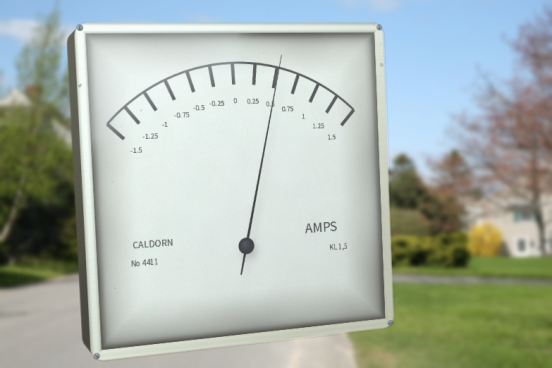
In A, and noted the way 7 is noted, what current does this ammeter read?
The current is 0.5
